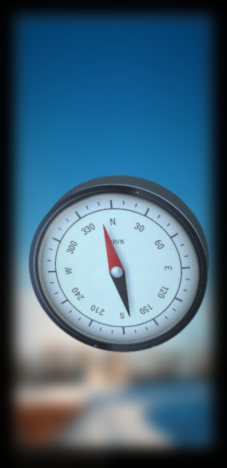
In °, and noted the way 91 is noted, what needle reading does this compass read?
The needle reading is 350
